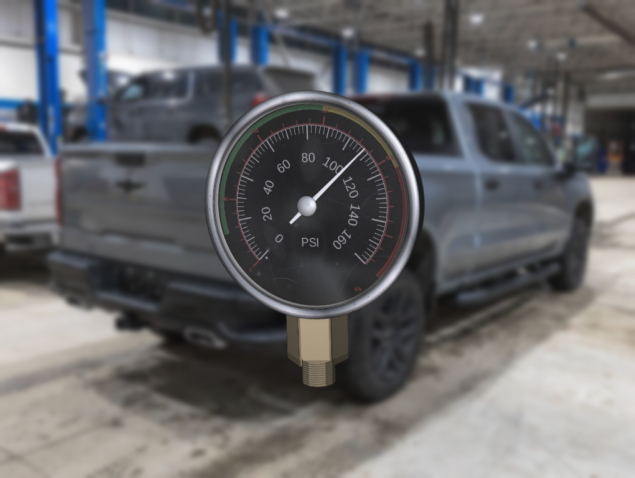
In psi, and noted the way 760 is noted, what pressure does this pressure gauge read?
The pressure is 108
